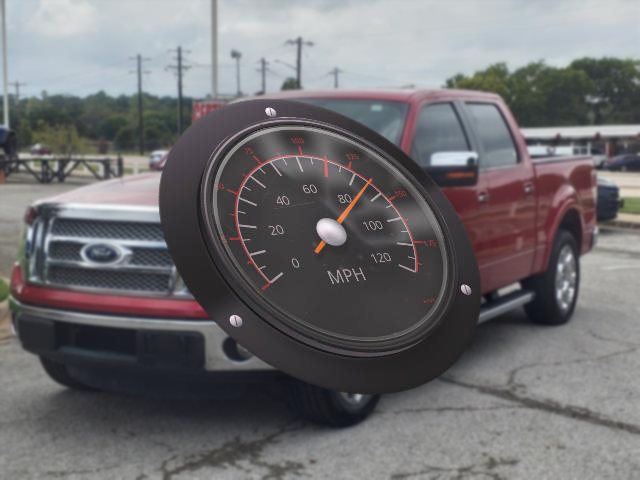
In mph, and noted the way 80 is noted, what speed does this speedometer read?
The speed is 85
